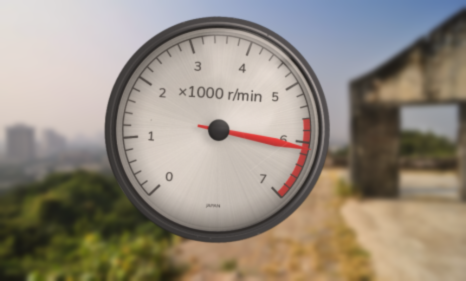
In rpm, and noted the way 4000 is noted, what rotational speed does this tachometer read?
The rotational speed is 6100
